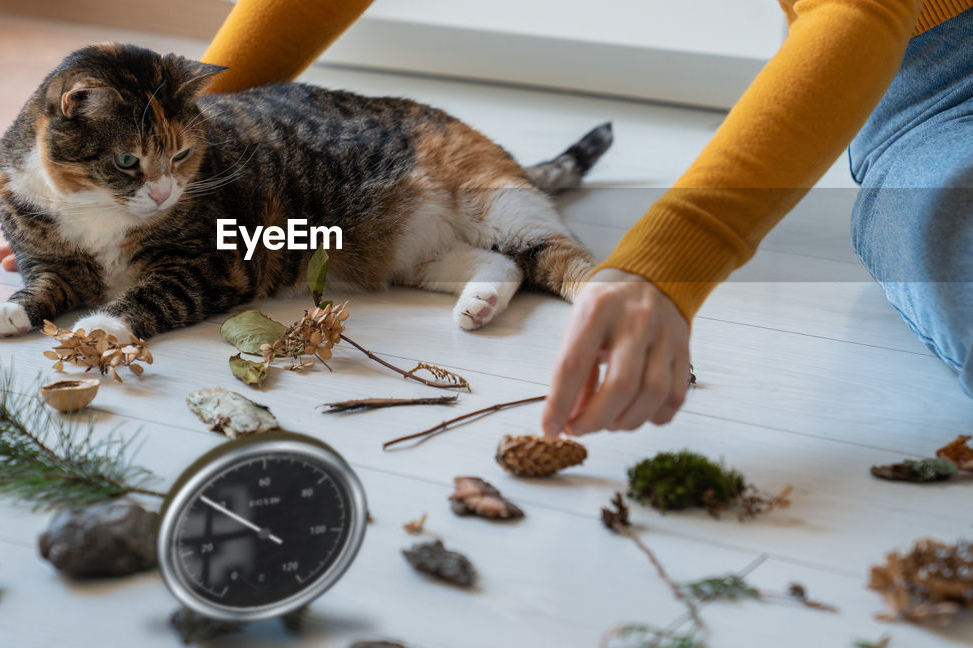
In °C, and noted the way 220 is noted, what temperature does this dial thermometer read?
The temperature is 40
